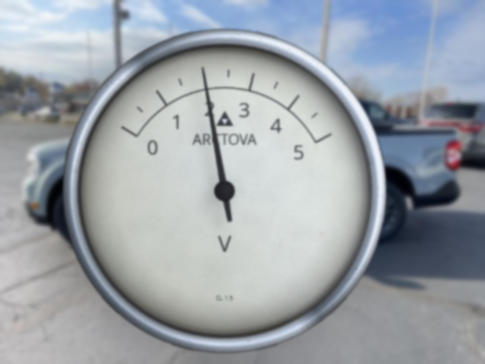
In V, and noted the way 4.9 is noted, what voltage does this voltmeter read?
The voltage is 2
